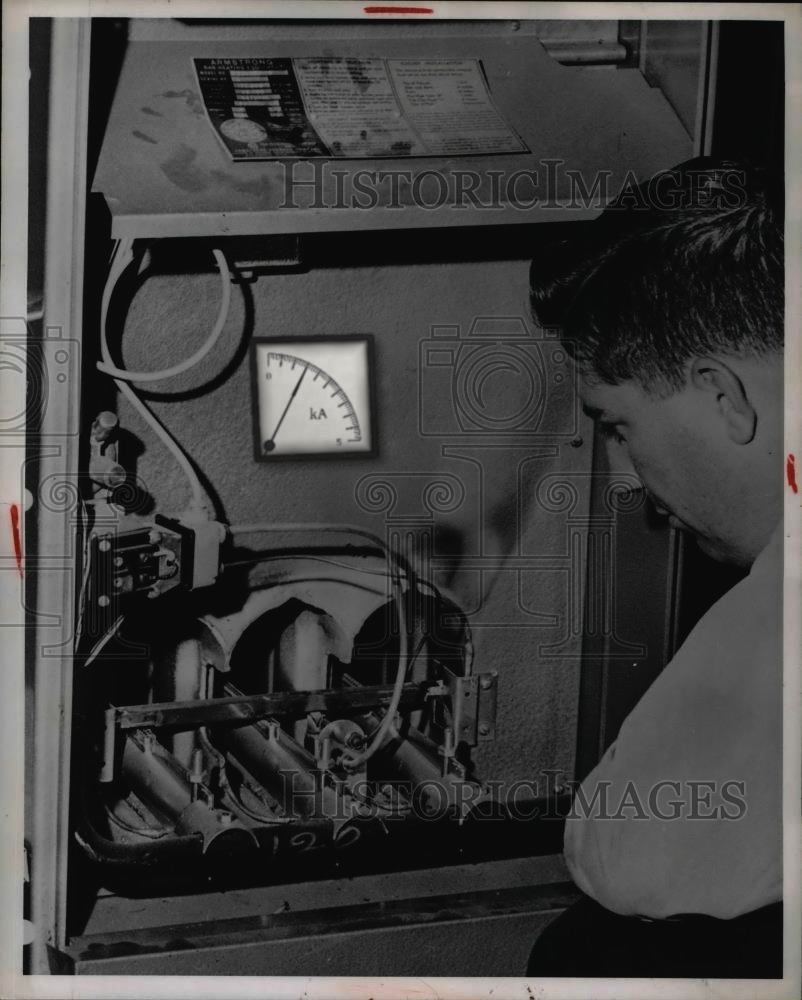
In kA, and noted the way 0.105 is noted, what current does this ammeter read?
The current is 1.5
